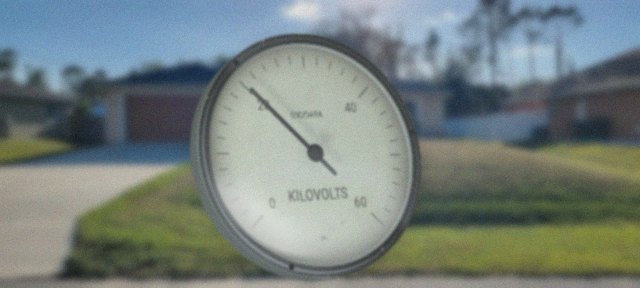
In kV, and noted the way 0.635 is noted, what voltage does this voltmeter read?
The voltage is 20
